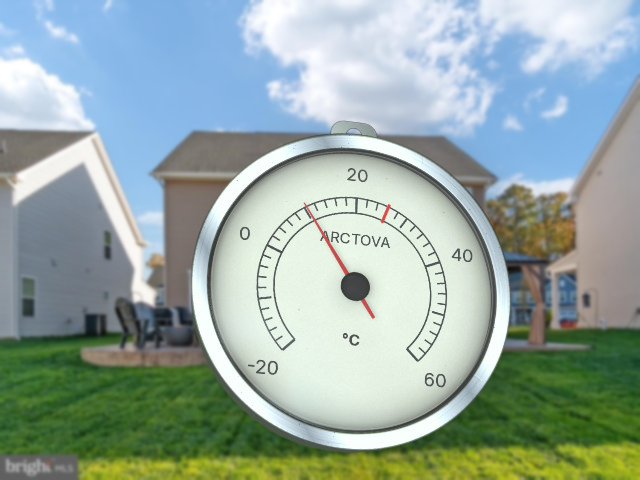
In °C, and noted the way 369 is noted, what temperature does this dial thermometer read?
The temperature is 10
